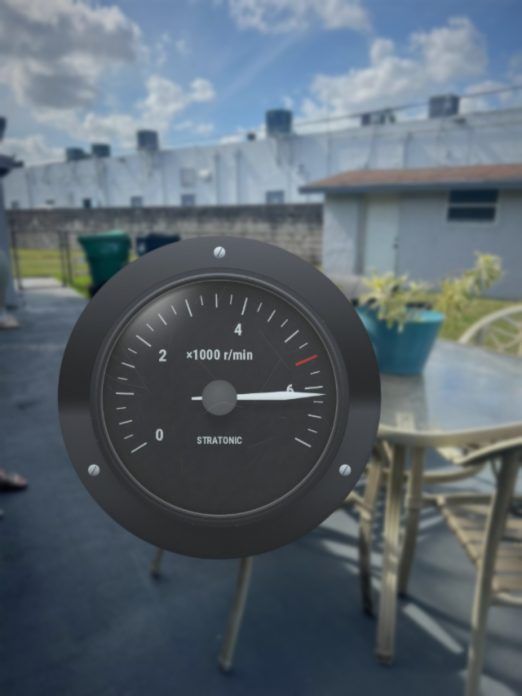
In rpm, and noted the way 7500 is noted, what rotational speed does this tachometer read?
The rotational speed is 6125
